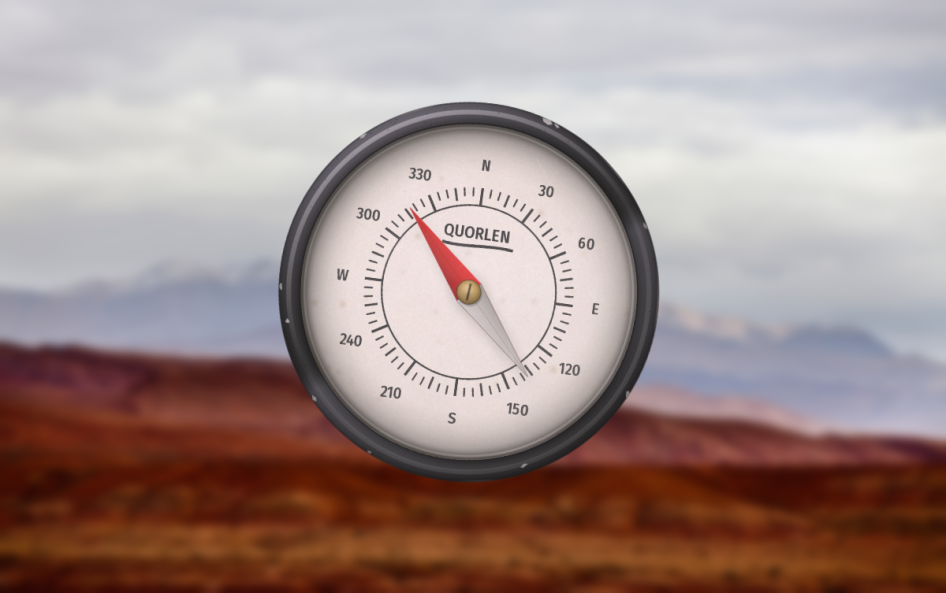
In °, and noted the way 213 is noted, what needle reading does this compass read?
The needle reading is 317.5
